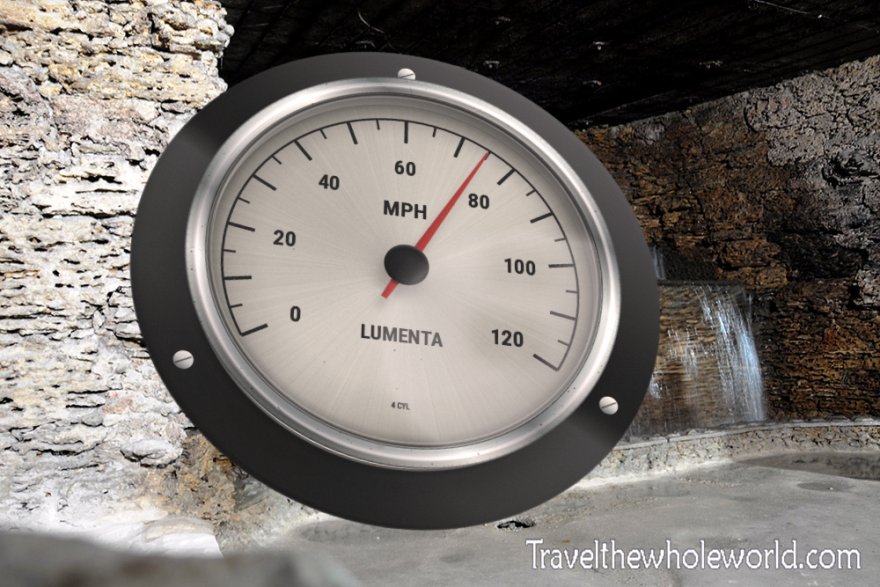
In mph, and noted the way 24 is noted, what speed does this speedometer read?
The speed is 75
